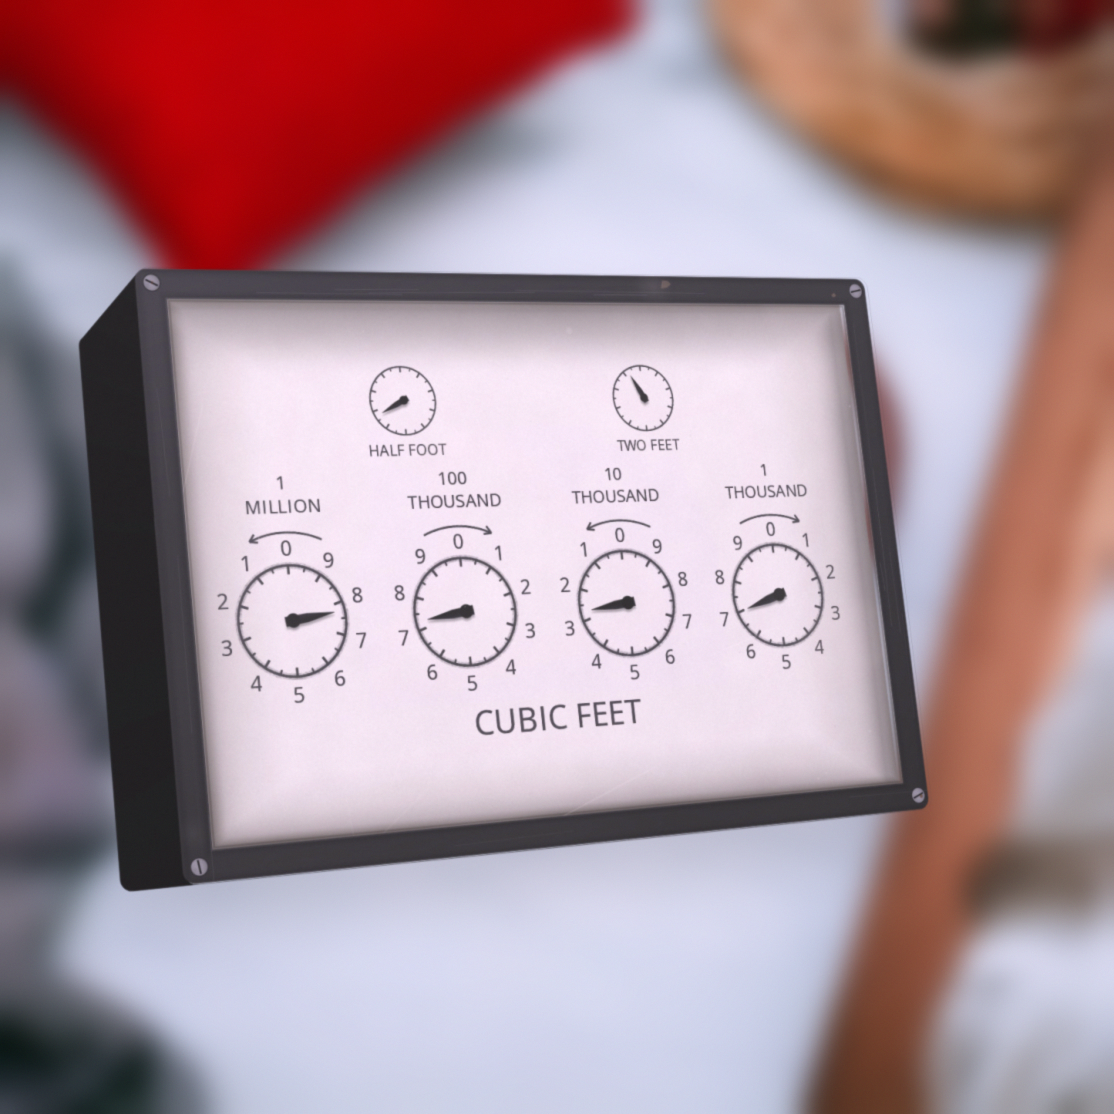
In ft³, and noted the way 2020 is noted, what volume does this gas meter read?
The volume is 772700
